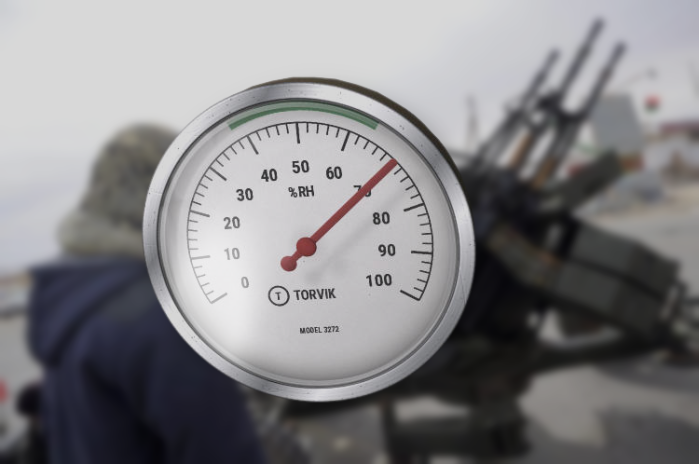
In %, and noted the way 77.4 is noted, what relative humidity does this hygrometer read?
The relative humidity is 70
